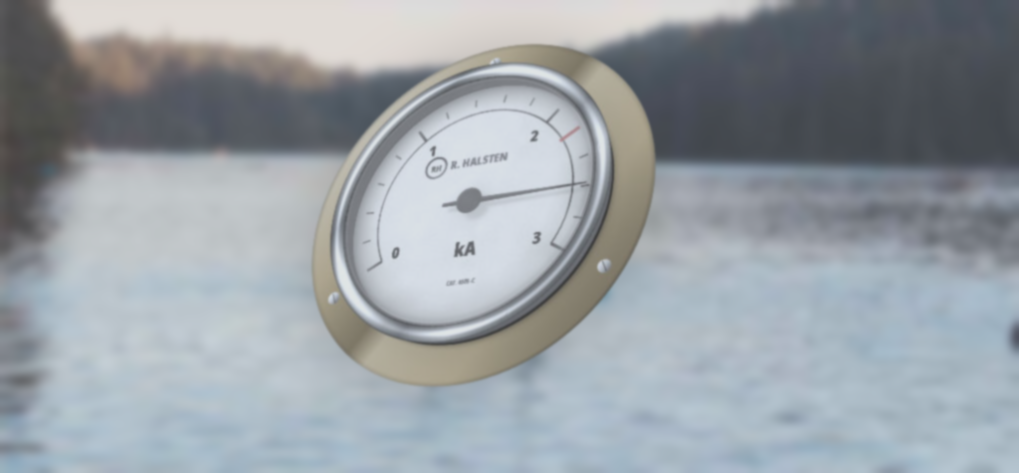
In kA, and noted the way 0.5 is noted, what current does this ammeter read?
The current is 2.6
